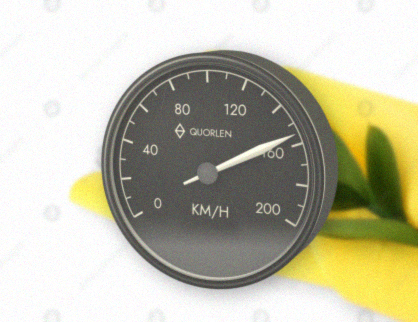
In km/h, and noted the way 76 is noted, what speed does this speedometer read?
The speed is 155
